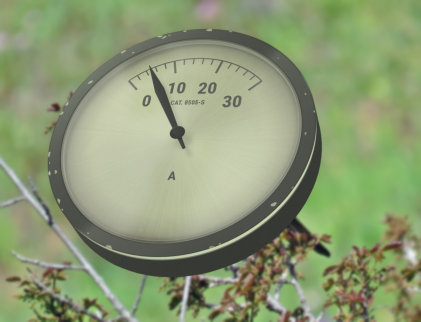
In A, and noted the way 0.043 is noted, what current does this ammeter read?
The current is 5
